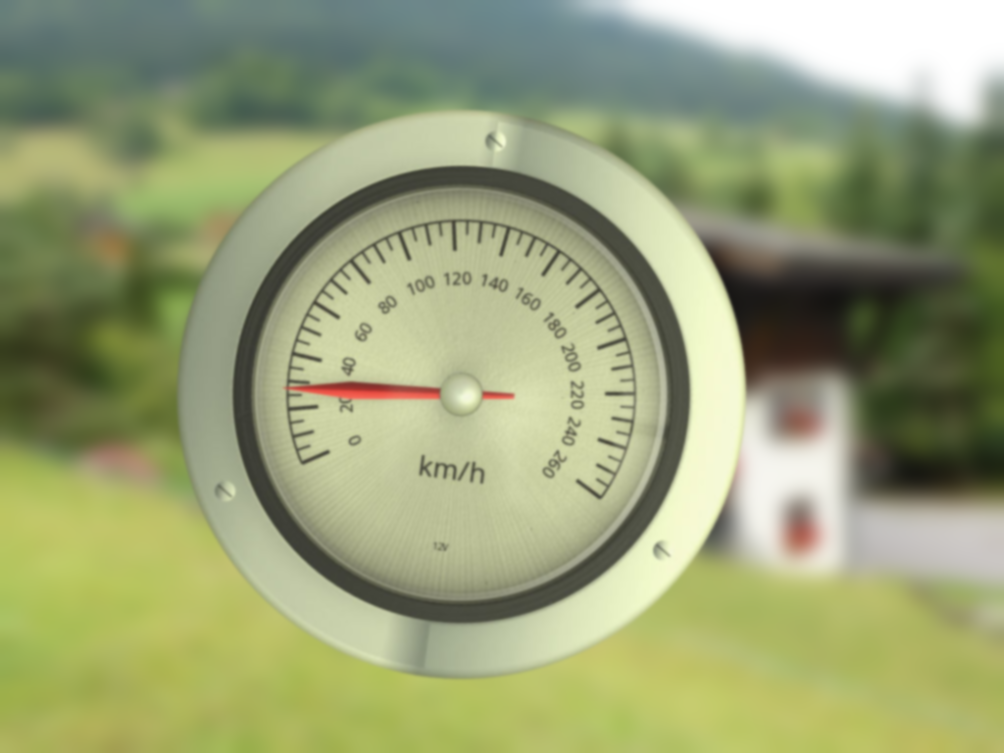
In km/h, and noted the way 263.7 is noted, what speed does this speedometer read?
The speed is 27.5
